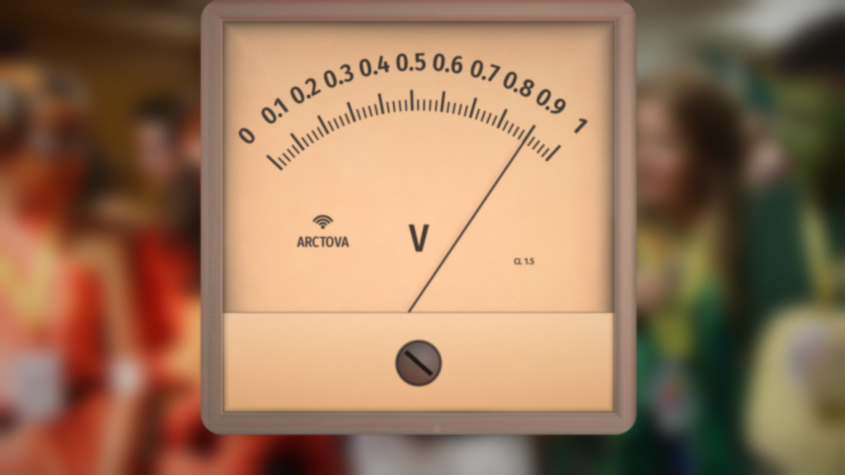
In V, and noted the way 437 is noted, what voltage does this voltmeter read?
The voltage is 0.9
